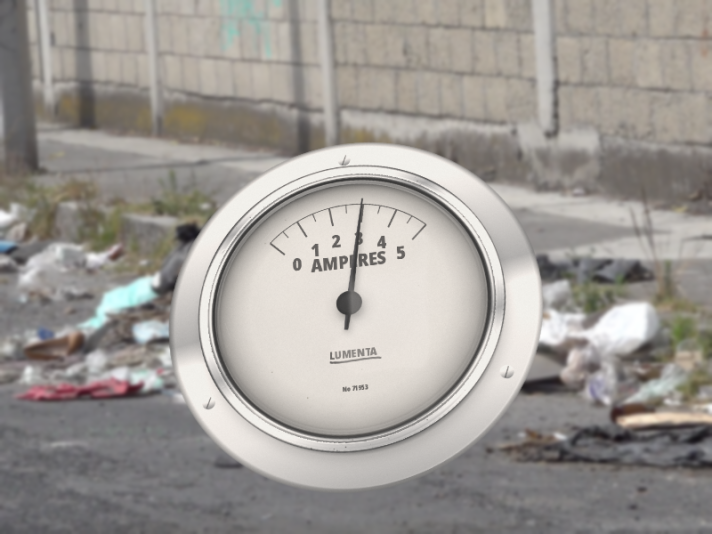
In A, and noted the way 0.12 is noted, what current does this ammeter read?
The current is 3
